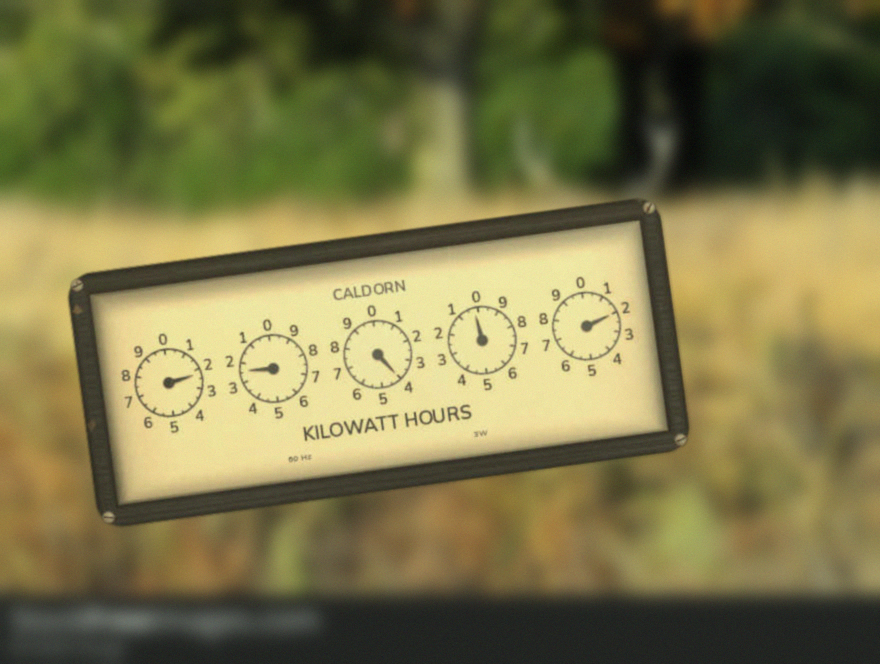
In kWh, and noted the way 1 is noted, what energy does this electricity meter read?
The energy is 22402
